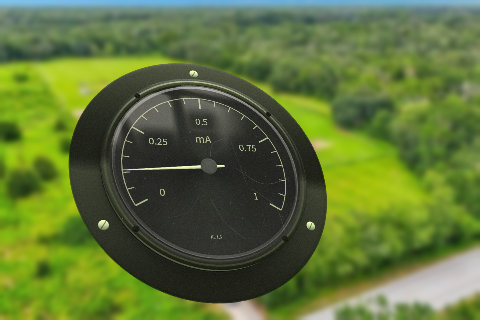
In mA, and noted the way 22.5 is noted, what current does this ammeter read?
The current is 0.1
